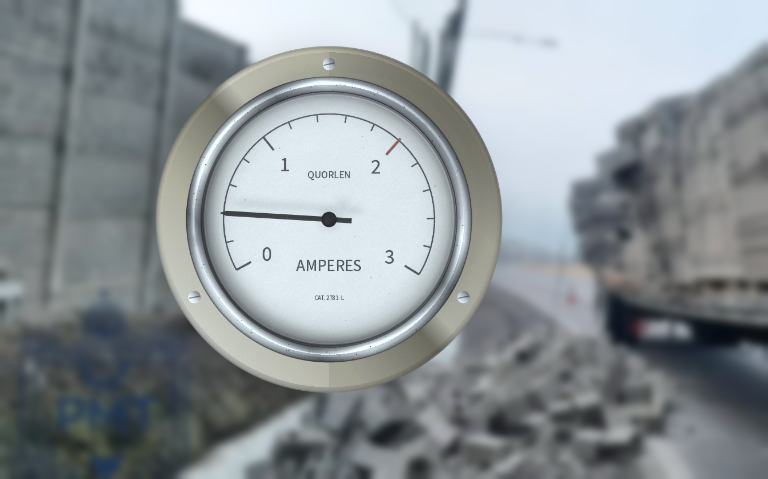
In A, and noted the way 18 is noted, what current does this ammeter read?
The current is 0.4
